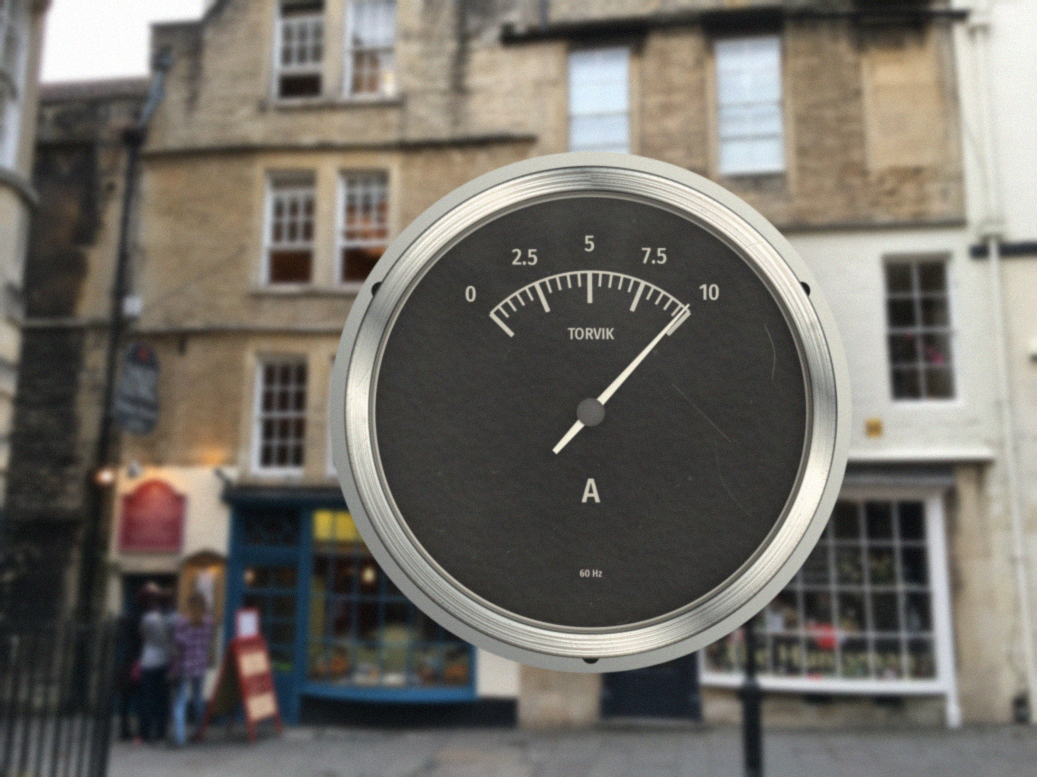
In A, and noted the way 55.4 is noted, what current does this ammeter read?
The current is 9.75
